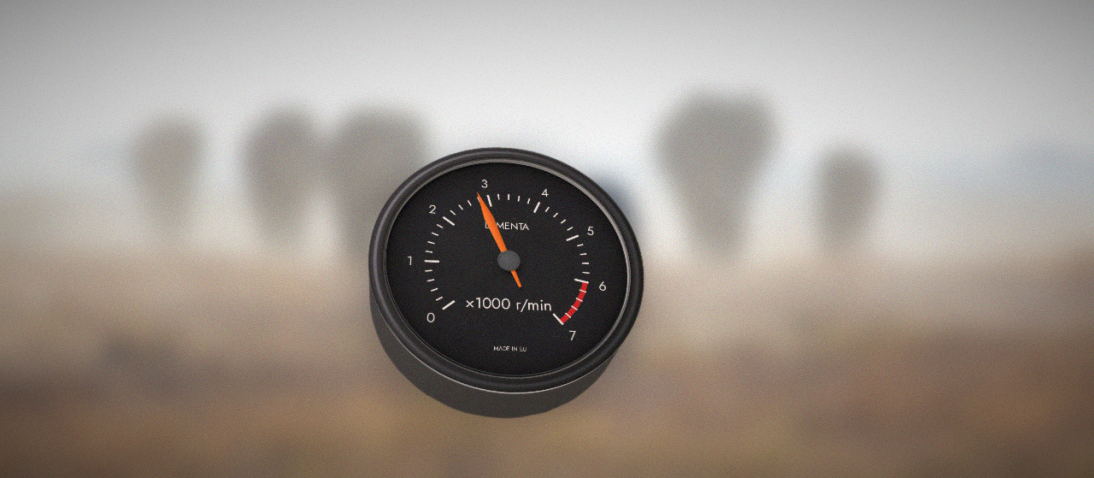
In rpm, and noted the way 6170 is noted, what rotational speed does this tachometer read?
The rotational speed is 2800
